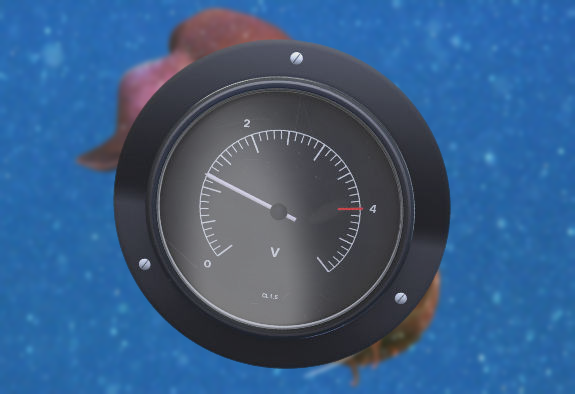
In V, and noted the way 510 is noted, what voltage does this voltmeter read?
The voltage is 1.2
